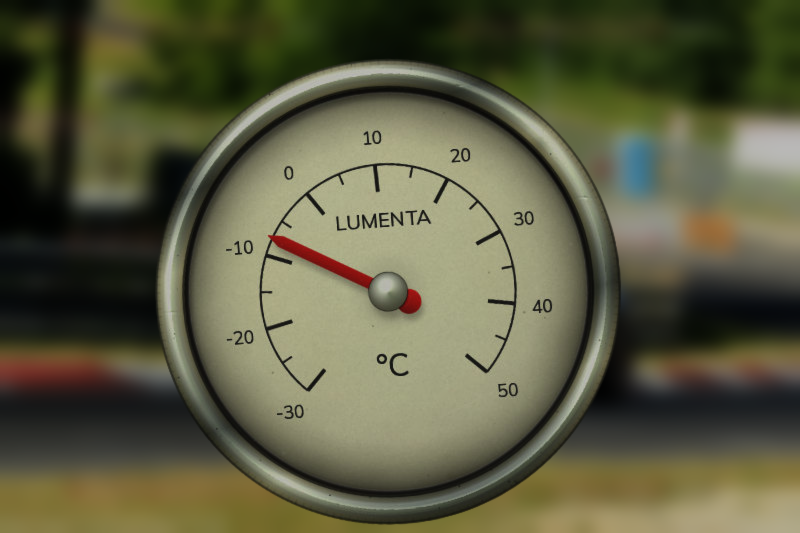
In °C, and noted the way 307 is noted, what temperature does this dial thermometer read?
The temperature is -7.5
